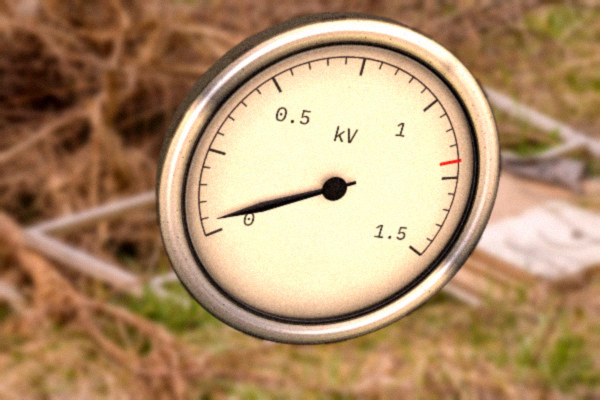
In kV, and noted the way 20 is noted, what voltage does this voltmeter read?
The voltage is 0.05
